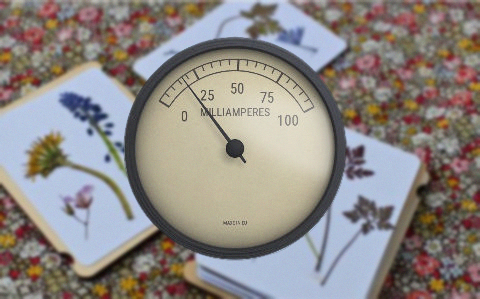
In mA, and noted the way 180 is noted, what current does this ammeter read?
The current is 17.5
